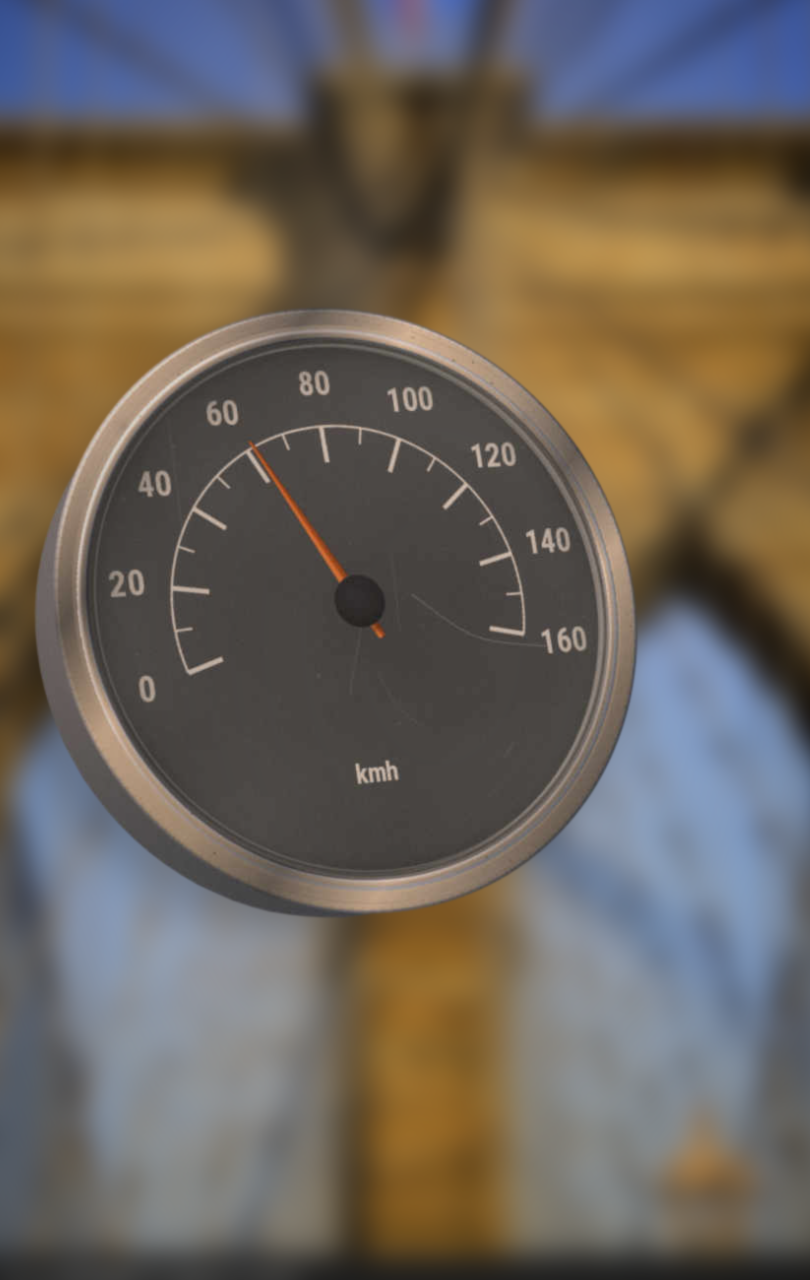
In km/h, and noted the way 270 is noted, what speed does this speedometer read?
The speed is 60
